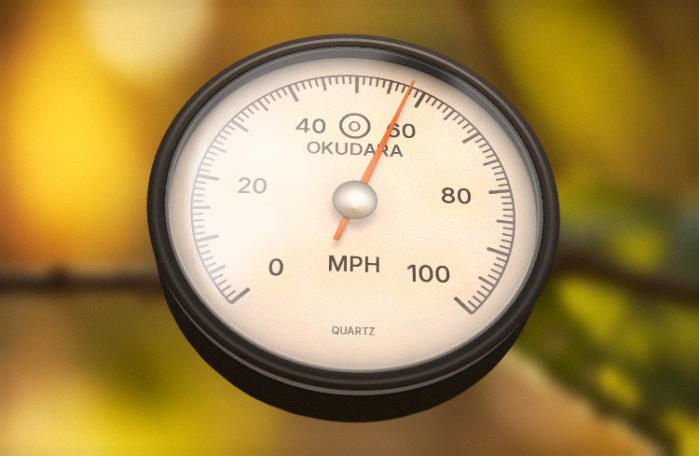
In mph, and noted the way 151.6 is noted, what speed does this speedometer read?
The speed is 58
